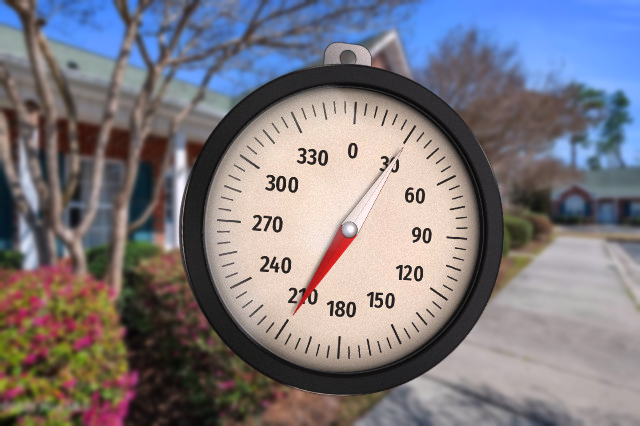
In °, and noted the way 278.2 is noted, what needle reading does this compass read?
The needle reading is 210
